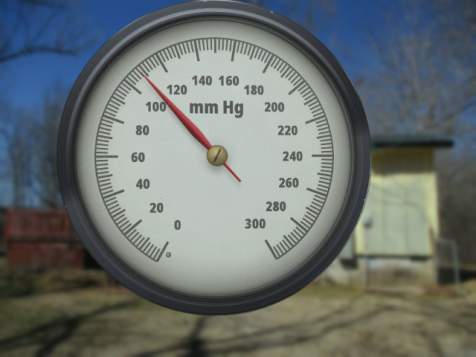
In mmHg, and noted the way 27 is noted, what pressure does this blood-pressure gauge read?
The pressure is 108
